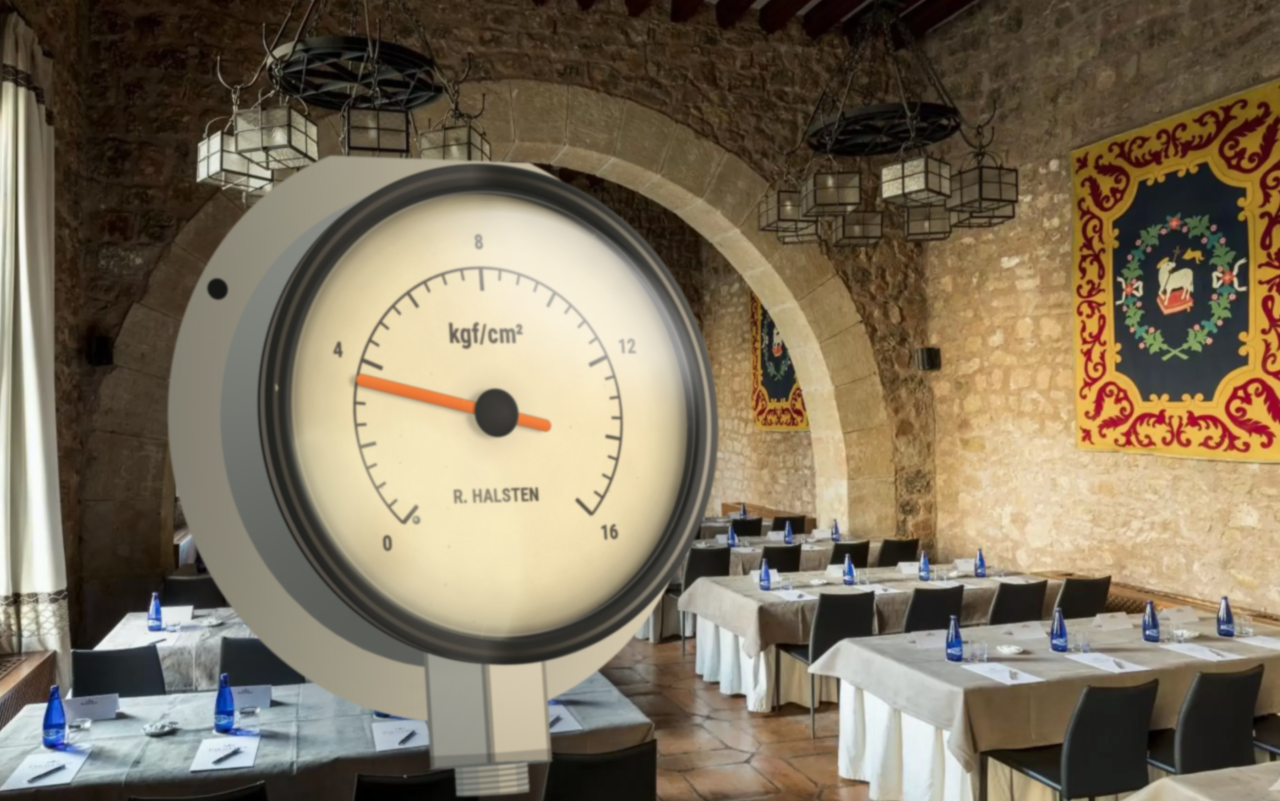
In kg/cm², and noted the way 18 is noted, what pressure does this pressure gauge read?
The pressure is 3.5
